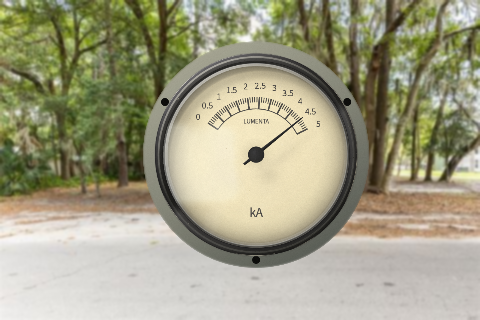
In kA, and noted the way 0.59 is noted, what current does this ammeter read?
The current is 4.5
